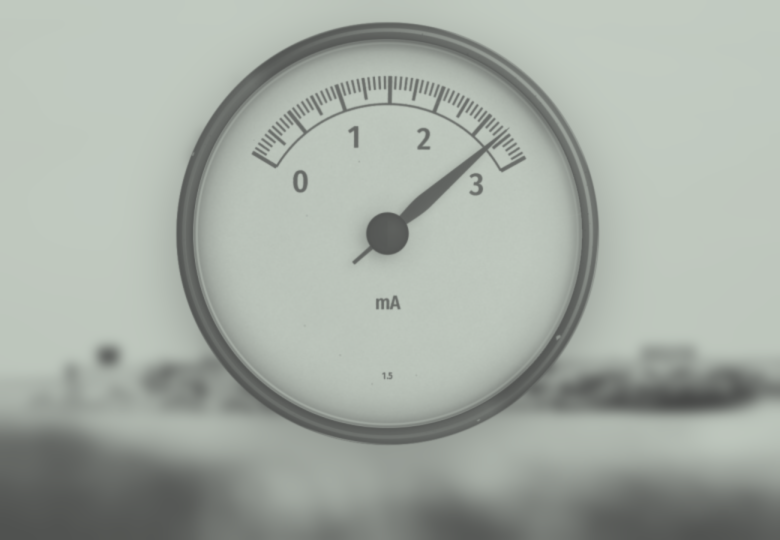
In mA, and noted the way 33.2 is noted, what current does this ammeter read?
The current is 2.7
